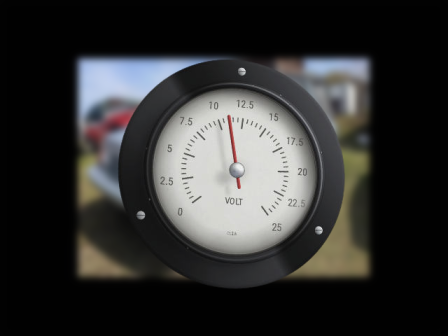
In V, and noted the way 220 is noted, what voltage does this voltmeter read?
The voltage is 11
